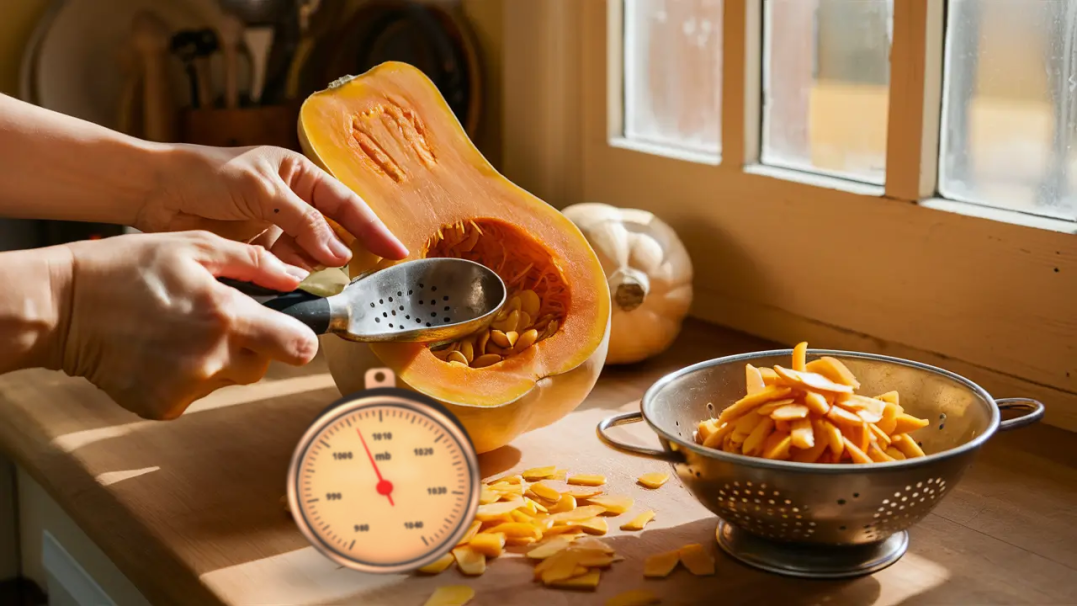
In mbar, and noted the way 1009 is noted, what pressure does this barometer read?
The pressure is 1006
